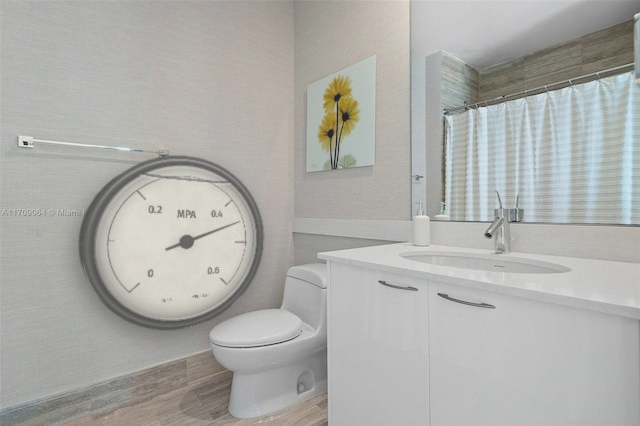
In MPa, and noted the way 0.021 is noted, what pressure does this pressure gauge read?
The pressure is 0.45
